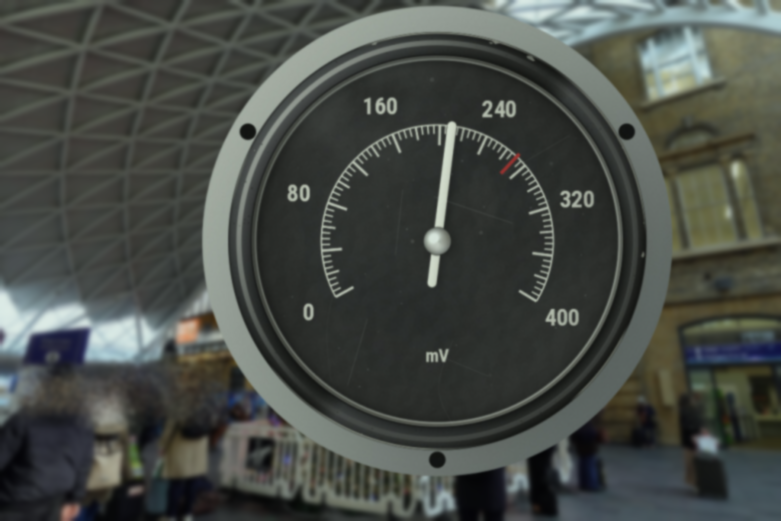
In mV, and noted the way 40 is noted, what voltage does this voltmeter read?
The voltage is 210
